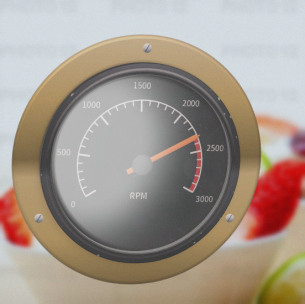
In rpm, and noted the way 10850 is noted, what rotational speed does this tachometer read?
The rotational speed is 2300
